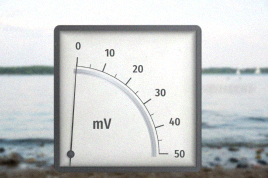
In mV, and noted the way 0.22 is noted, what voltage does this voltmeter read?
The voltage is 0
